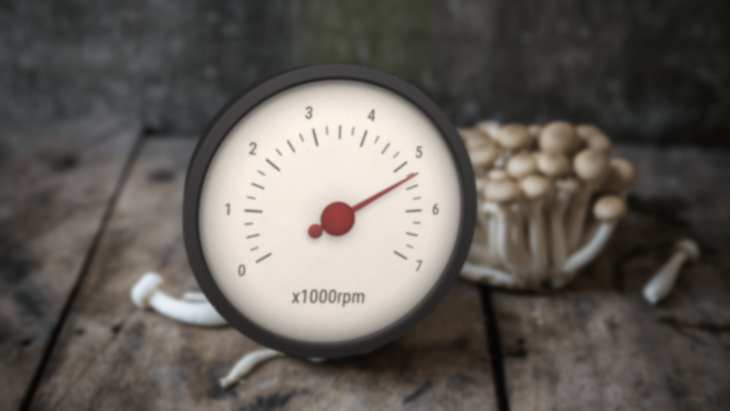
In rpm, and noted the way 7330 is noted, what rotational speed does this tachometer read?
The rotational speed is 5250
